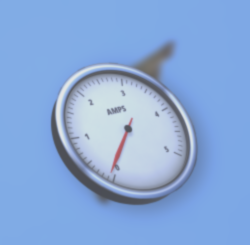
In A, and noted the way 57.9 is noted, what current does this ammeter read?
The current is 0.1
